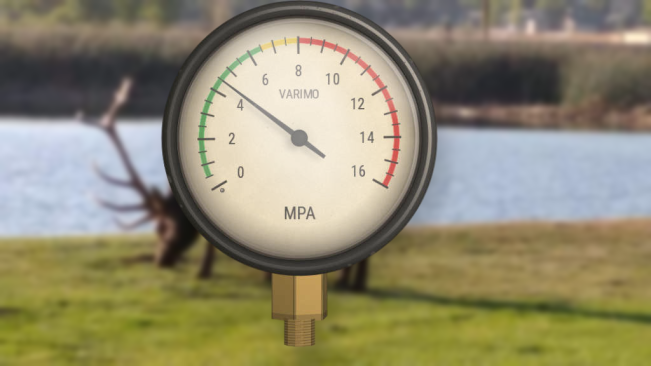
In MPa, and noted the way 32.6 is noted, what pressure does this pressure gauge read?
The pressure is 4.5
